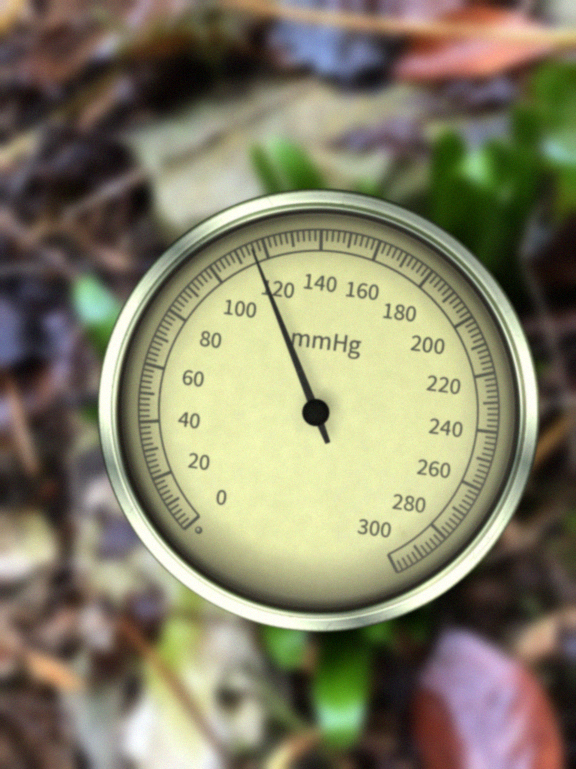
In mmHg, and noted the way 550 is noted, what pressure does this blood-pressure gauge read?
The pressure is 116
